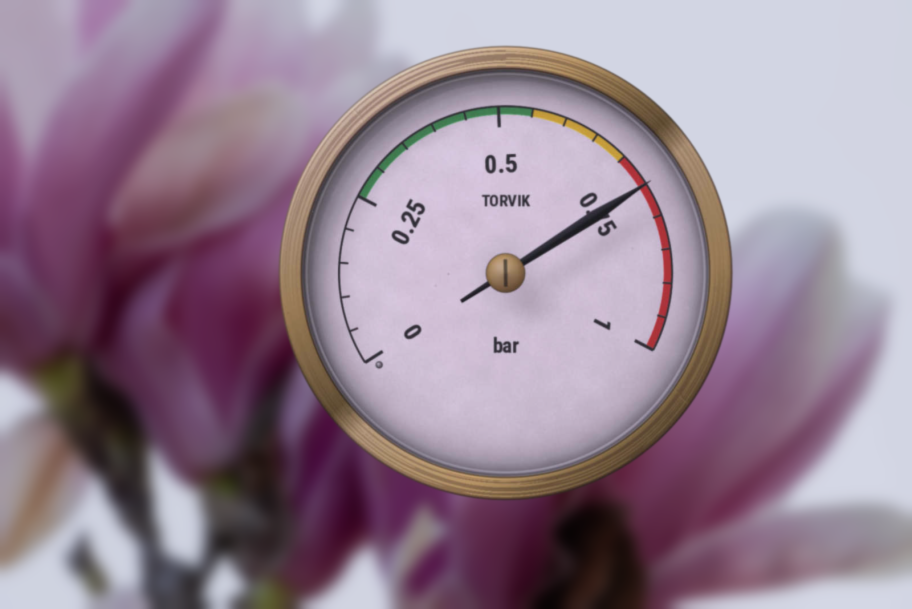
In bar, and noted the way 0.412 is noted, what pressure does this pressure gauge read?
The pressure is 0.75
